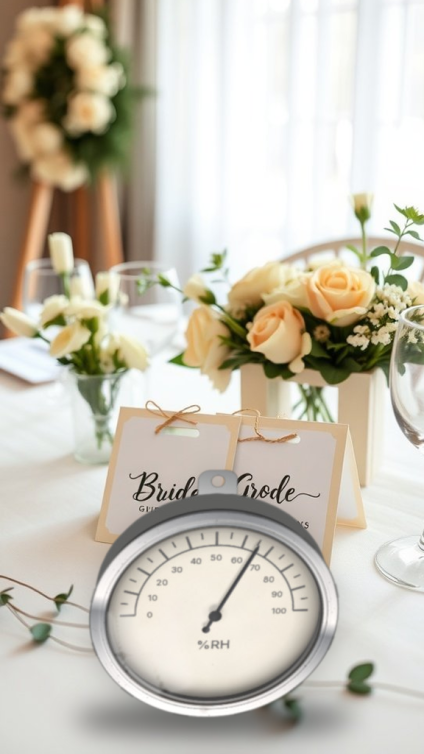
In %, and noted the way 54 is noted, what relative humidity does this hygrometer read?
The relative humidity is 65
